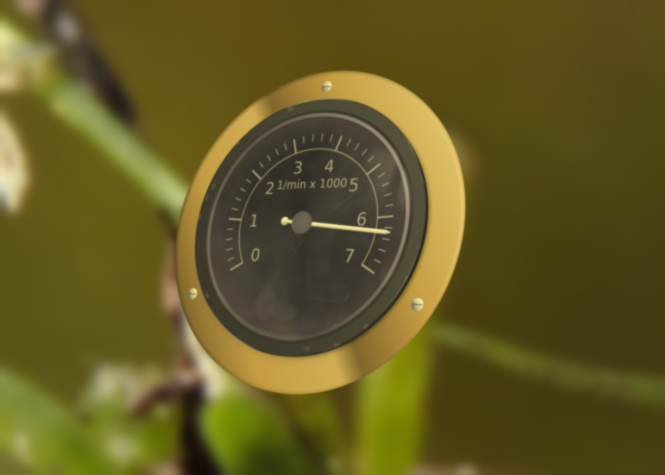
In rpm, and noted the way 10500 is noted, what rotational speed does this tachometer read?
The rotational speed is 6300
